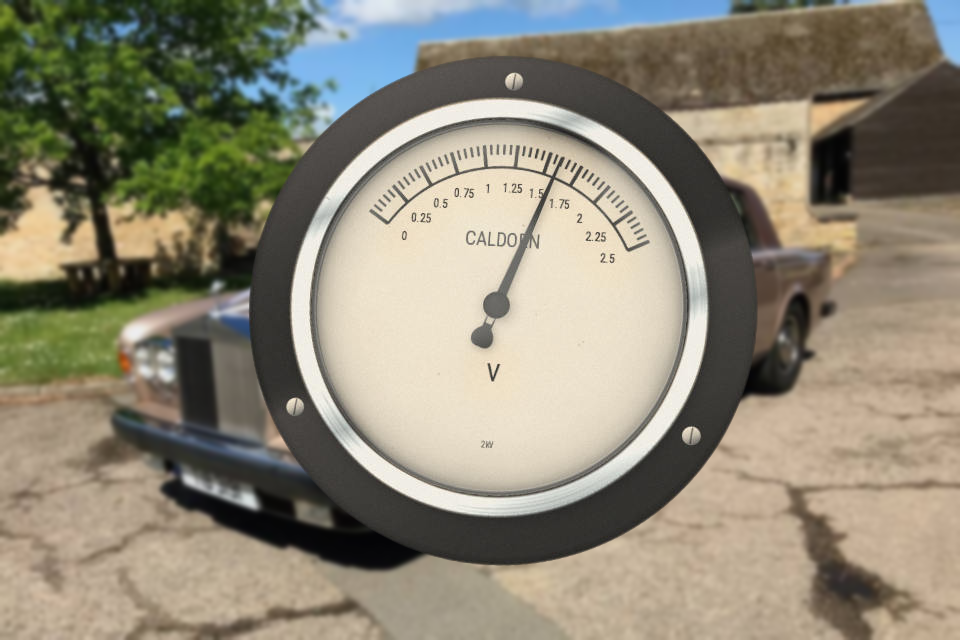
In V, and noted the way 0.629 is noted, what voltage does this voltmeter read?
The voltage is 1.6
